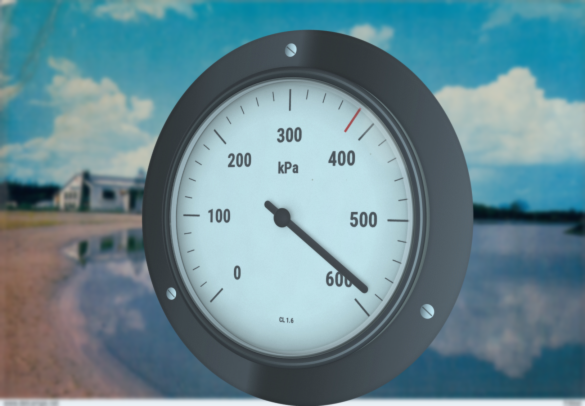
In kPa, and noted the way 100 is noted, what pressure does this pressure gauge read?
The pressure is 580
